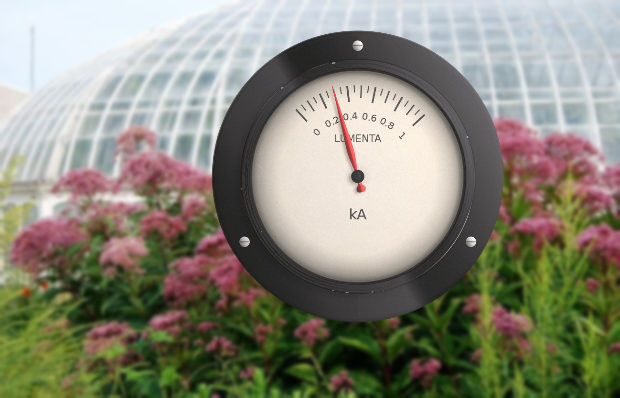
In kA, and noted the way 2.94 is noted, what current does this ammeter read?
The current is 0.3
